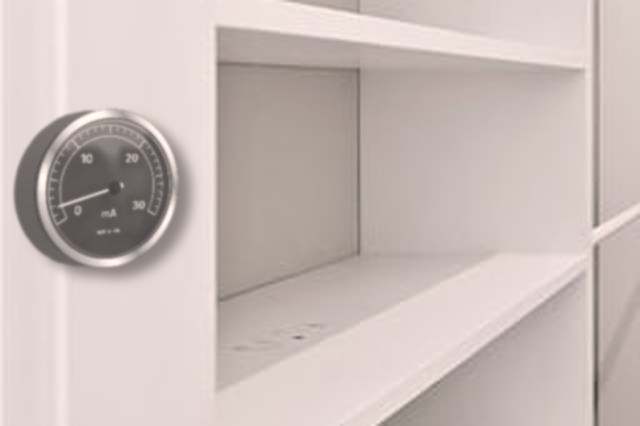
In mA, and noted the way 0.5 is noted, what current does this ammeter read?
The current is 2
